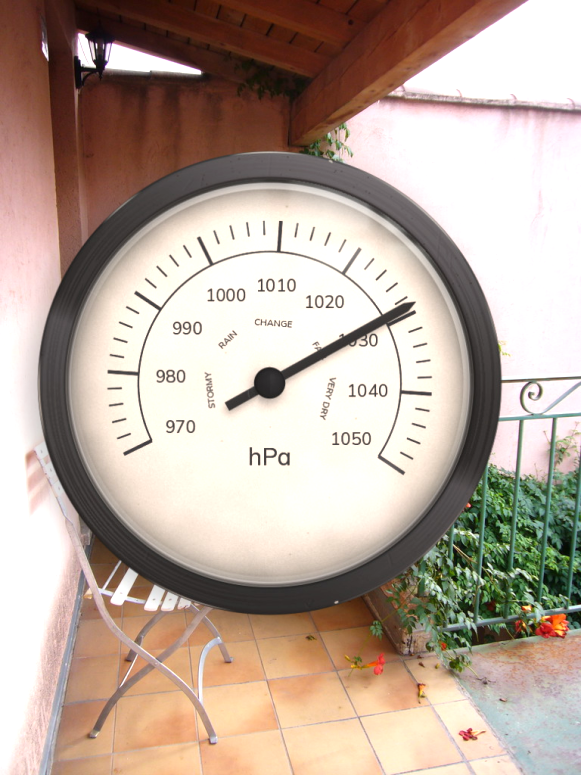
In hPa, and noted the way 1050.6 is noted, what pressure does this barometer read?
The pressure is 1029
